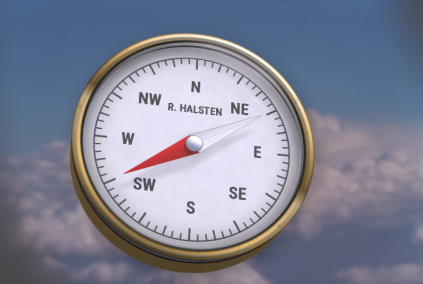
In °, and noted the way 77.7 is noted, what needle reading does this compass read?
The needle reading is 240
